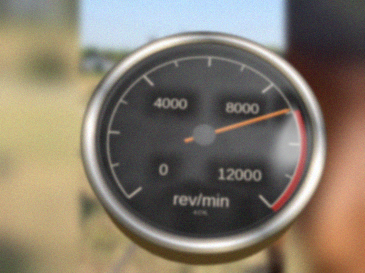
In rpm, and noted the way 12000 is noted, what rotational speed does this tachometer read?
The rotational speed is 9000
